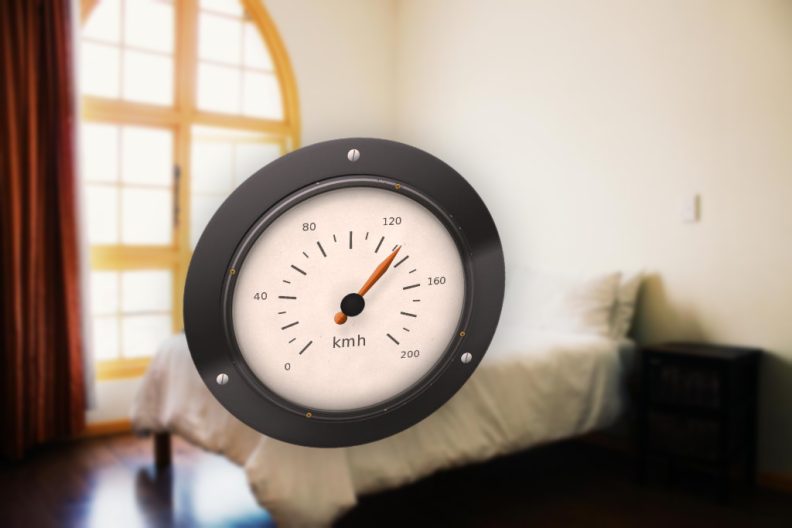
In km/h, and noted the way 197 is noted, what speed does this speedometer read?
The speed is 130
